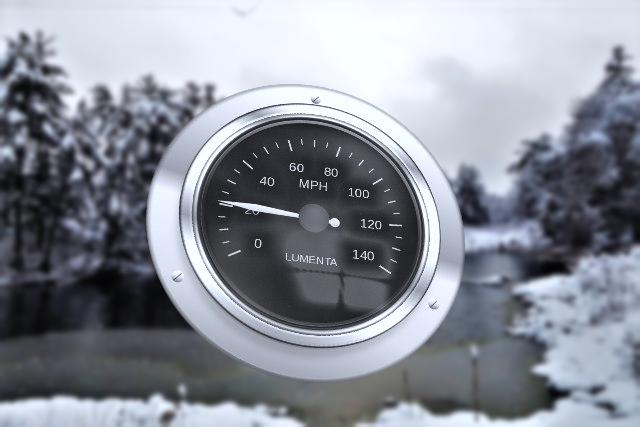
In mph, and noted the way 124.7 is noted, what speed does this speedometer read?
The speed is 20
